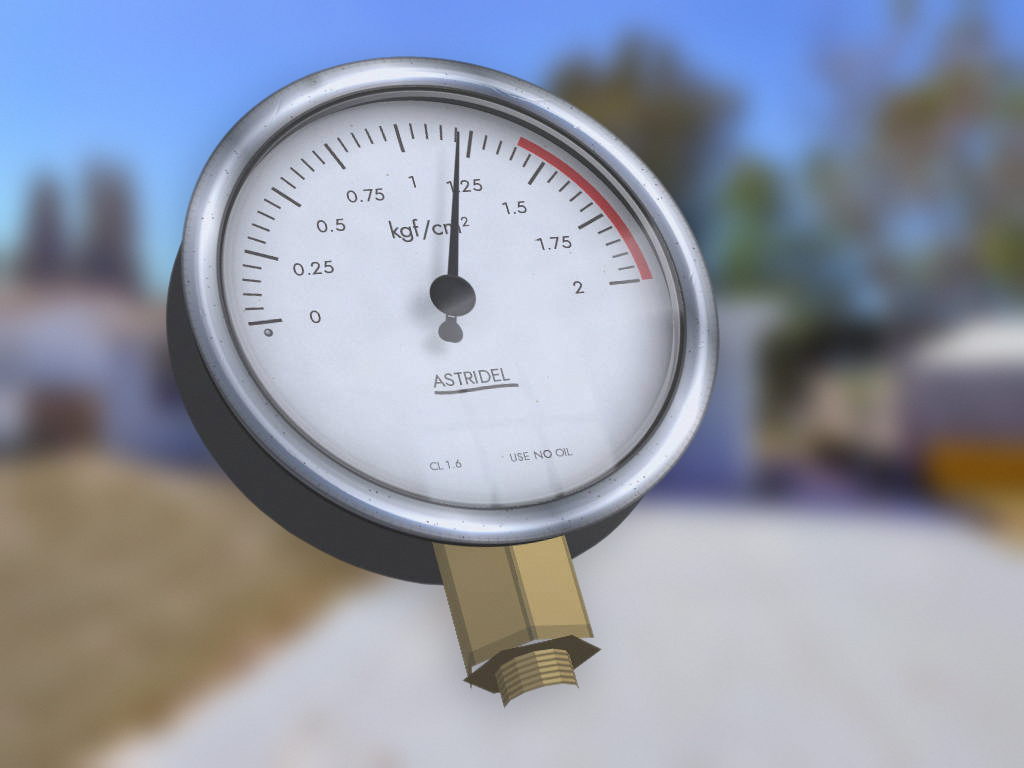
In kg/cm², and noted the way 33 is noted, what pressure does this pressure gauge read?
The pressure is 1.2
